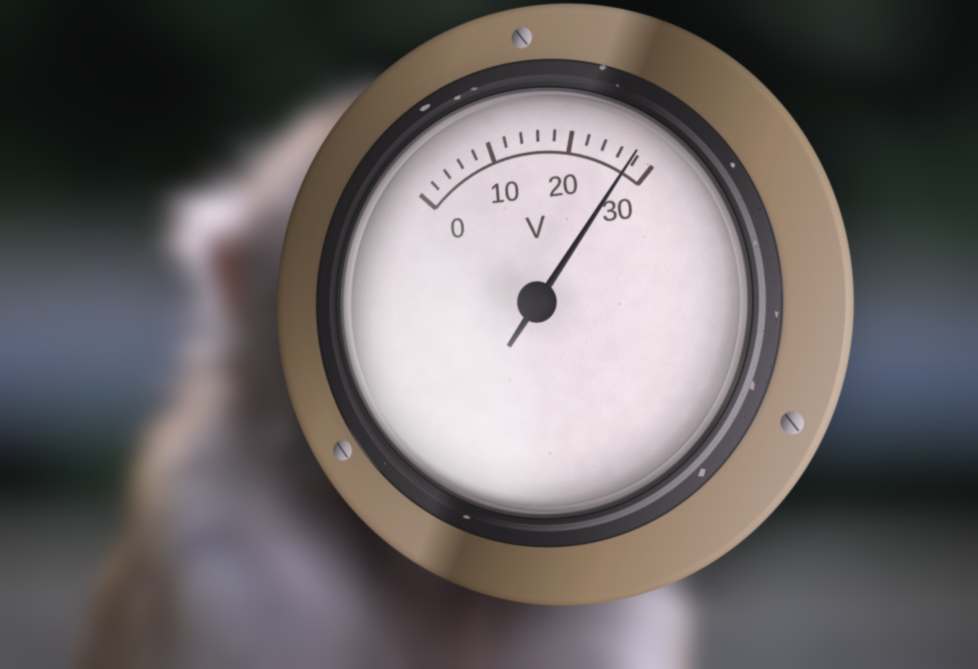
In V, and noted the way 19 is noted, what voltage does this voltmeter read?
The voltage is 28
